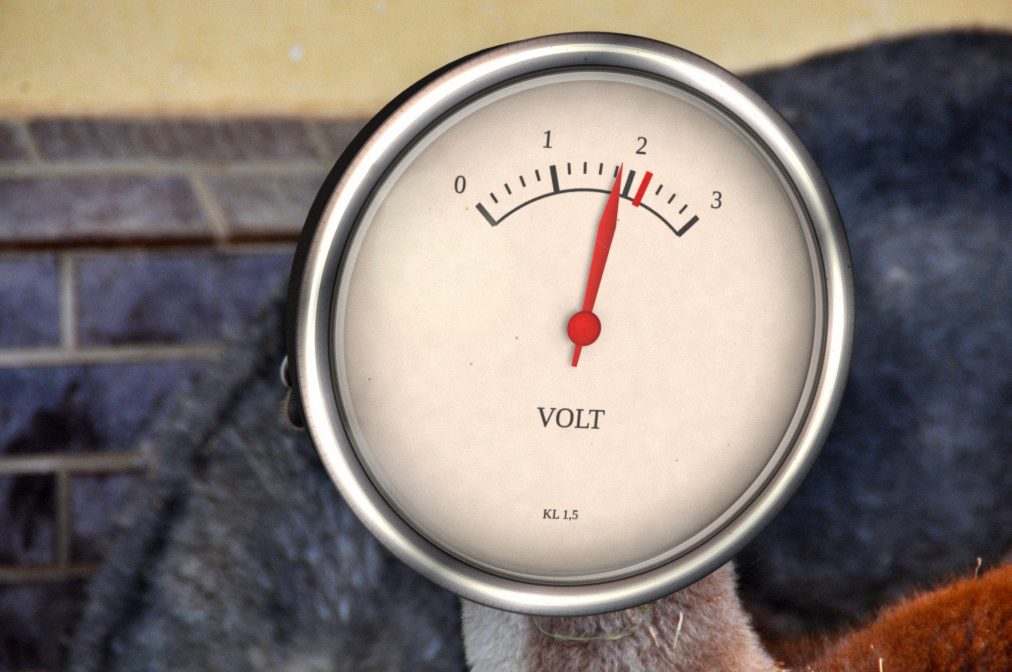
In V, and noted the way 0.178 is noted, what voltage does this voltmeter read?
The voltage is 1.8
